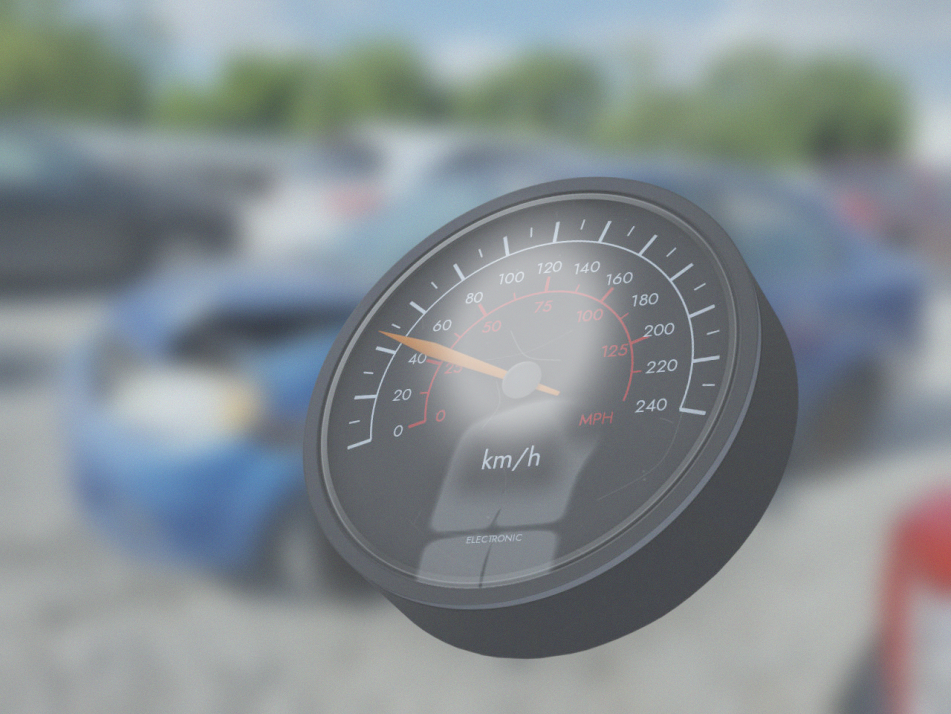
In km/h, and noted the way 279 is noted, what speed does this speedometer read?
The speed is 45
